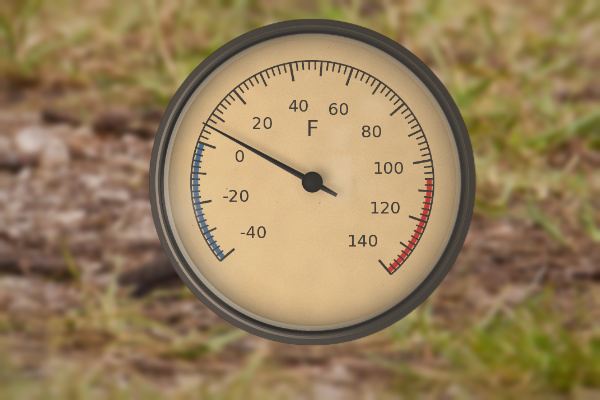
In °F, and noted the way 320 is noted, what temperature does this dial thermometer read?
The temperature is 6
